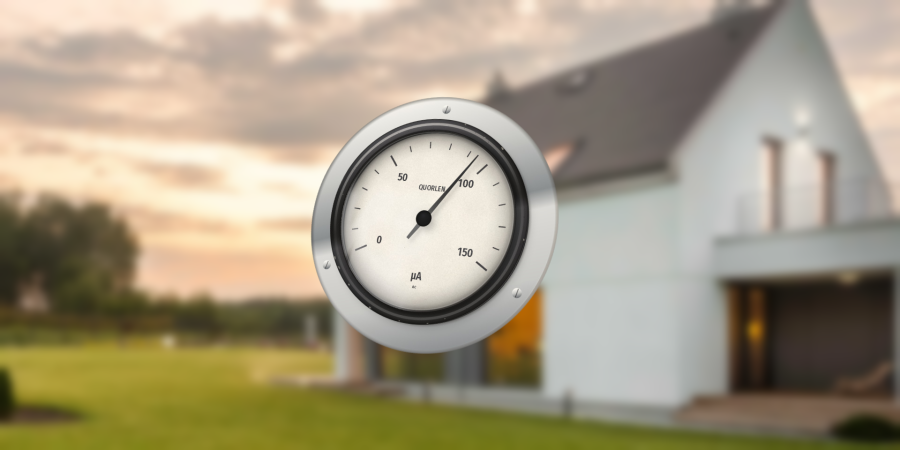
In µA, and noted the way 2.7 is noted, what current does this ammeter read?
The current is 95
